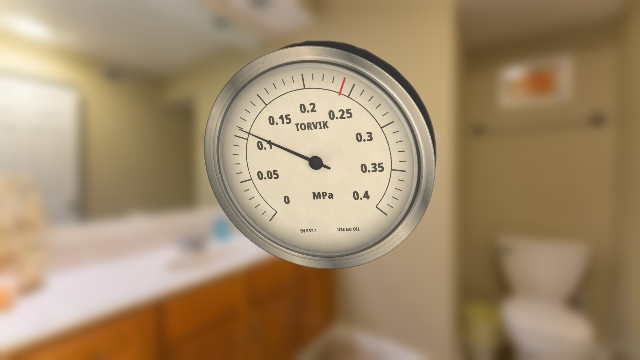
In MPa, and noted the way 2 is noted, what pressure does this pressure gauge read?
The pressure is 0.11
